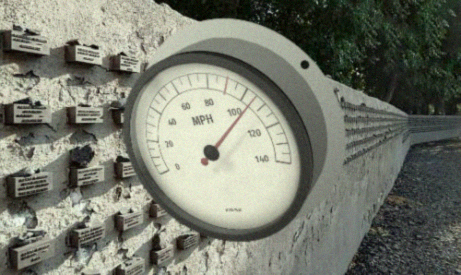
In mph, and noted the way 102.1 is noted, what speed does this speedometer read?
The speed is 105
